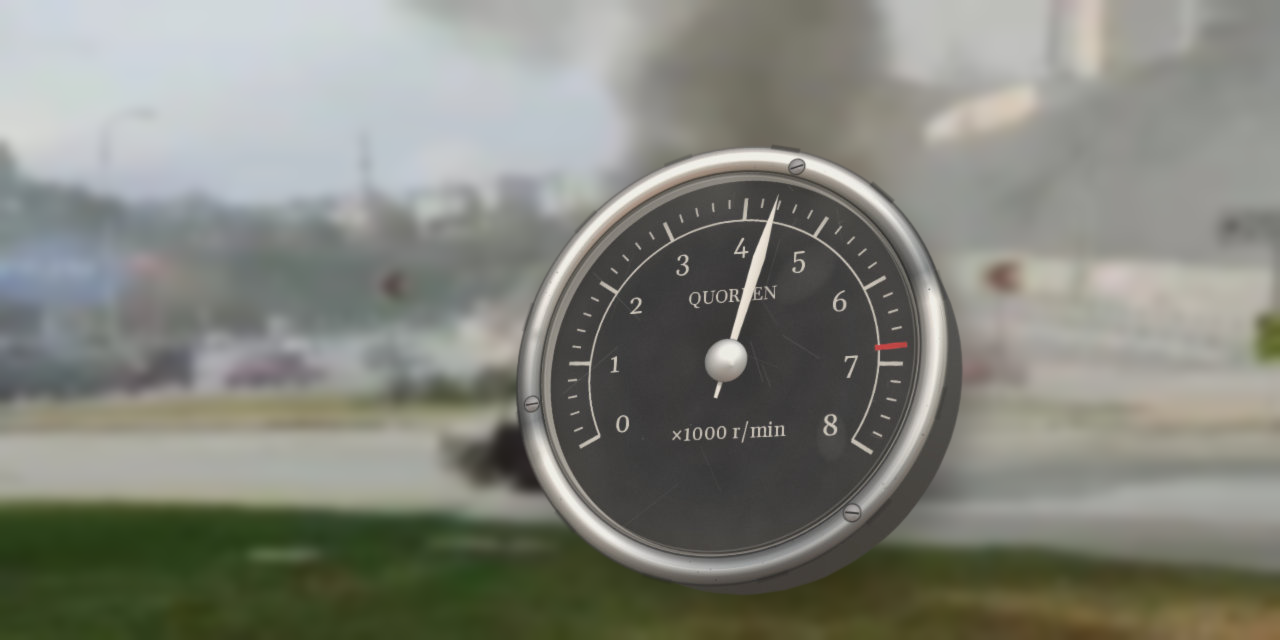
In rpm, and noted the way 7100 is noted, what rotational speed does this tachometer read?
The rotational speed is 4400
